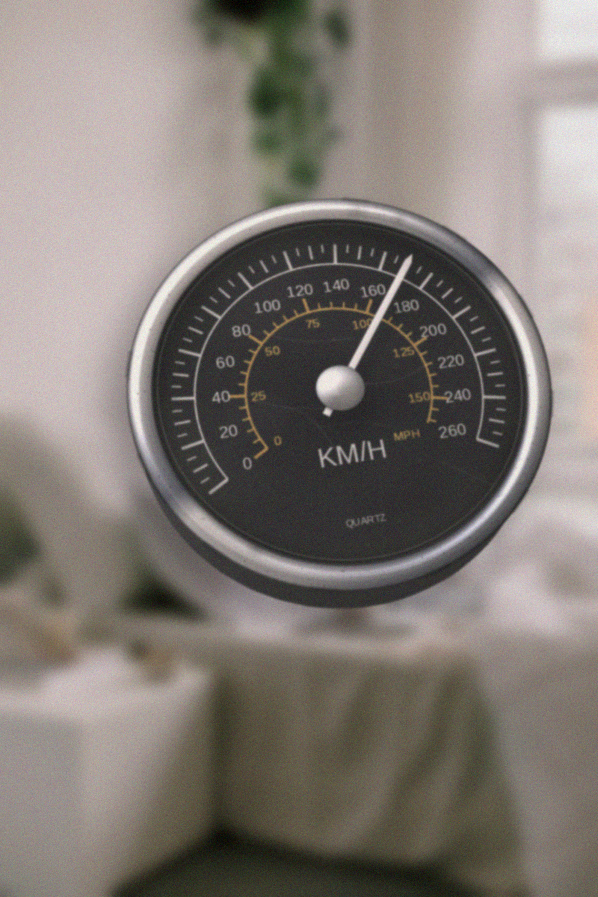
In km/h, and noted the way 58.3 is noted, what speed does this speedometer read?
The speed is 170
